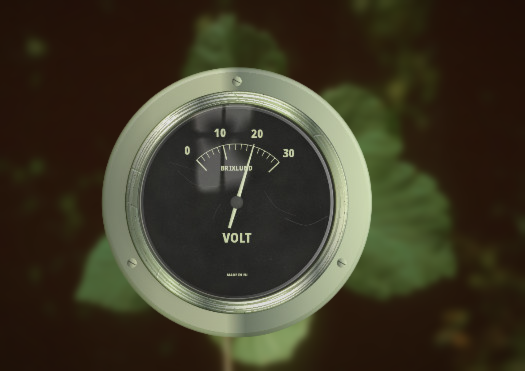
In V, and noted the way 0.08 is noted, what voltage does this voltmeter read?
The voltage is 20
